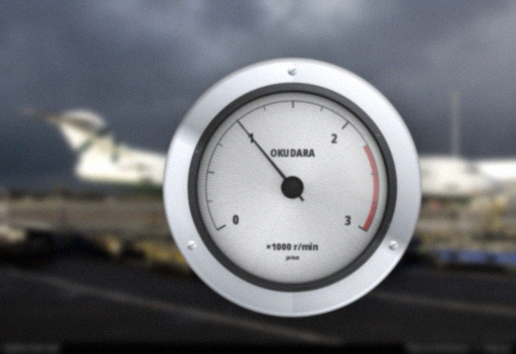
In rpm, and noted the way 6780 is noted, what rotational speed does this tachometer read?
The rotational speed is 1000
